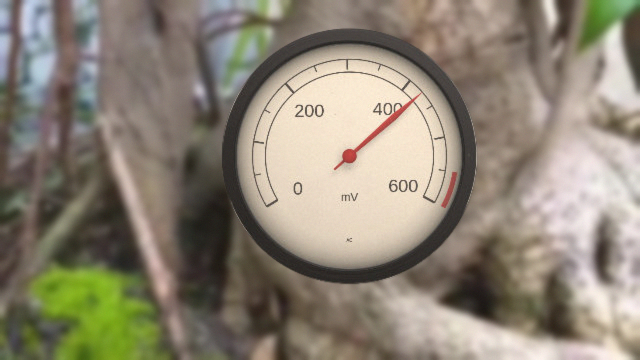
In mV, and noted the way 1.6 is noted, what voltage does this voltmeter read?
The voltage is 425
